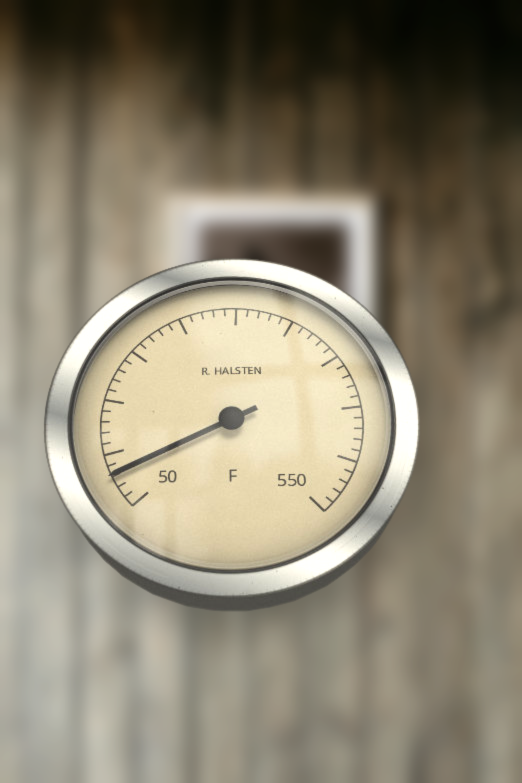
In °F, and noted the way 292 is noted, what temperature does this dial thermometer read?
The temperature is 80
